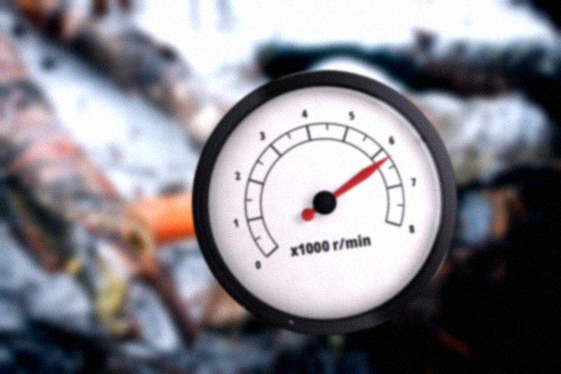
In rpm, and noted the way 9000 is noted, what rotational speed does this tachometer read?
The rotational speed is 6250
